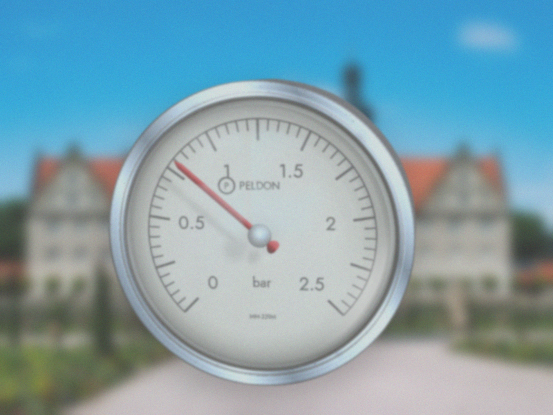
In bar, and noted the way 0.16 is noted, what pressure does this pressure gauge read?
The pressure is 0.8
